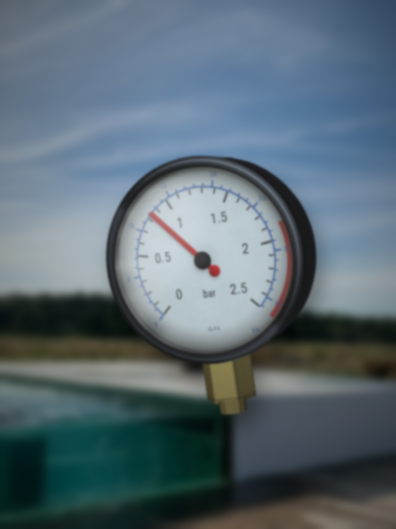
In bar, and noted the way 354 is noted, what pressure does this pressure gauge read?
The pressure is 0.85
